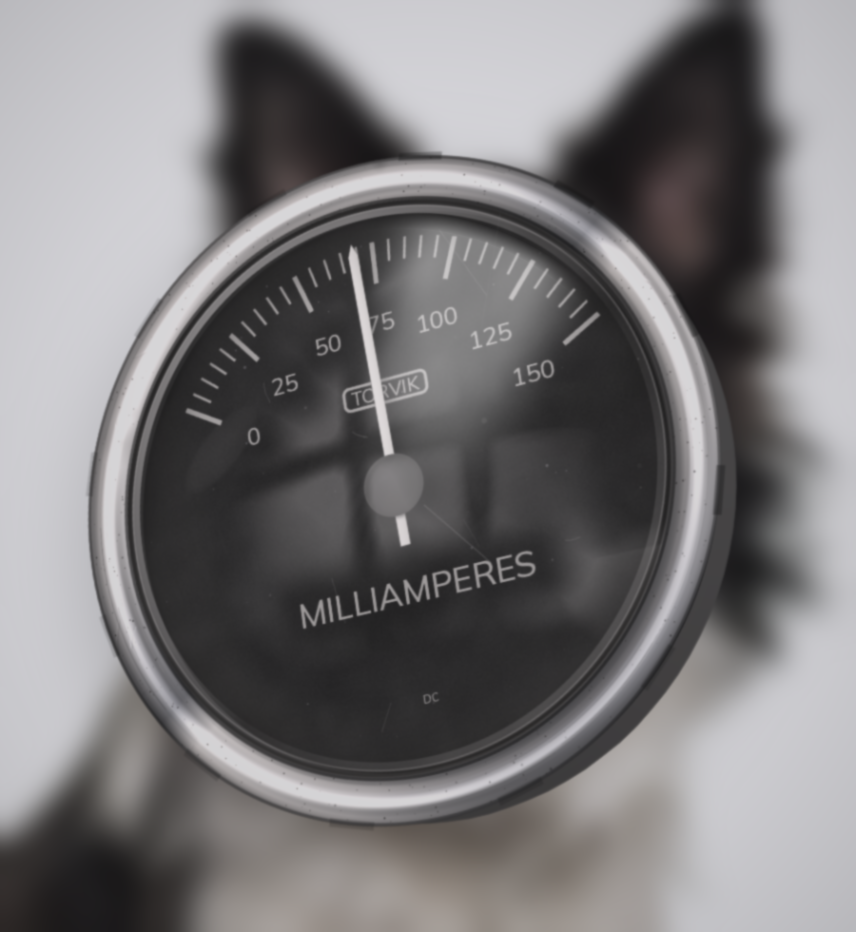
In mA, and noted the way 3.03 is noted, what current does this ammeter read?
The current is 70
